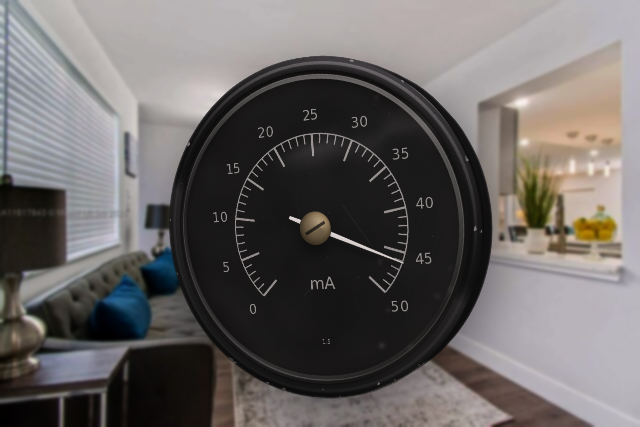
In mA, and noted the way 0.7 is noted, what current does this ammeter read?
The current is 46
